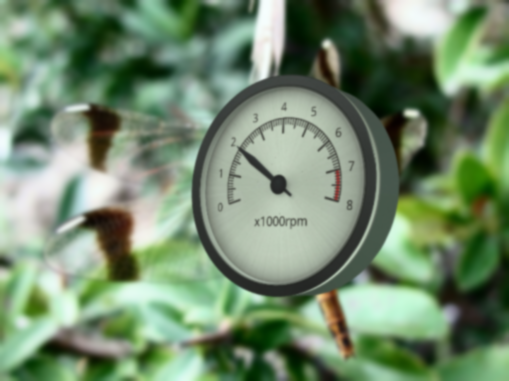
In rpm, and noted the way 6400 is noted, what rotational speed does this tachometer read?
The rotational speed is 2000
